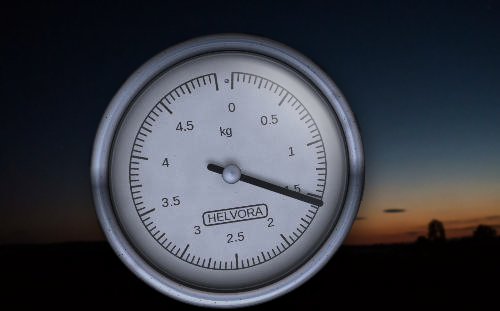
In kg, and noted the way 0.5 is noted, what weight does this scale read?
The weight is 1.55
